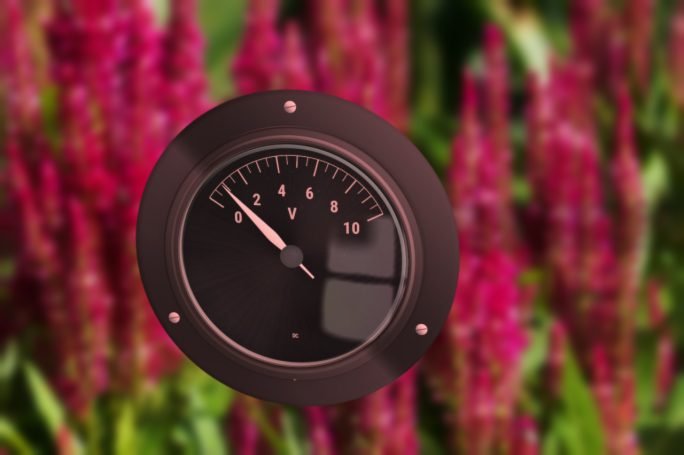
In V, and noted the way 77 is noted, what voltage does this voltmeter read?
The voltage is 1
